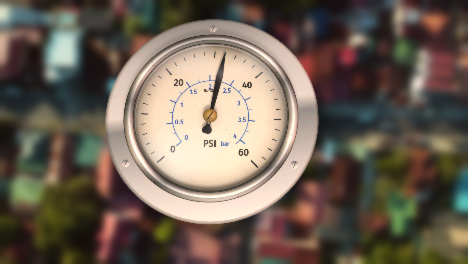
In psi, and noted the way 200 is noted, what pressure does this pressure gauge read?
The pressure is 32
